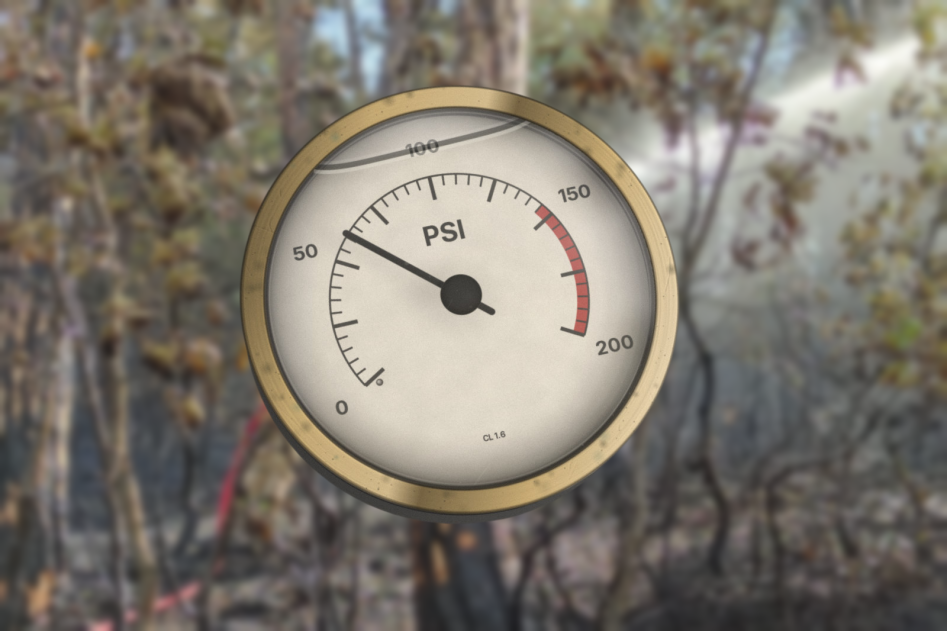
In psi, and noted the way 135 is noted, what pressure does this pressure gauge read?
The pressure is 60
